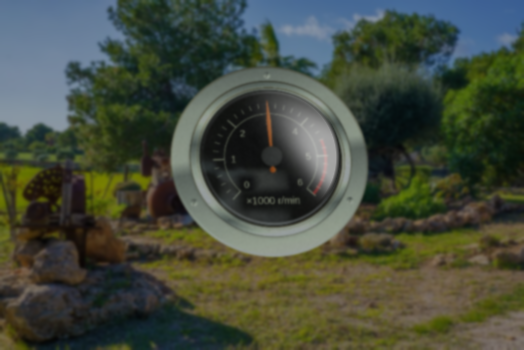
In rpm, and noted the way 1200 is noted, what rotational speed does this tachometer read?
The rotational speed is 3000
